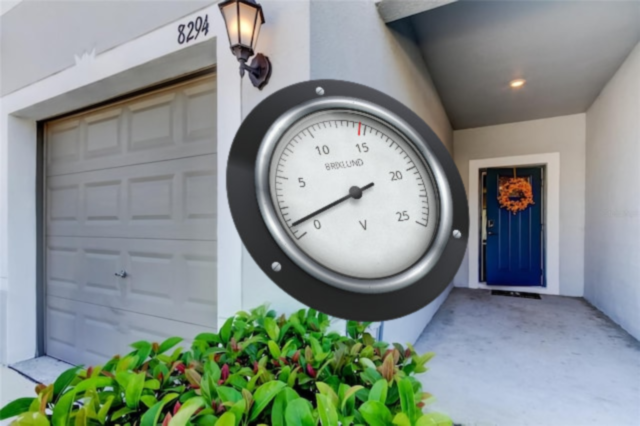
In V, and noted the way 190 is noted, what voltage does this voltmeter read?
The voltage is 1
